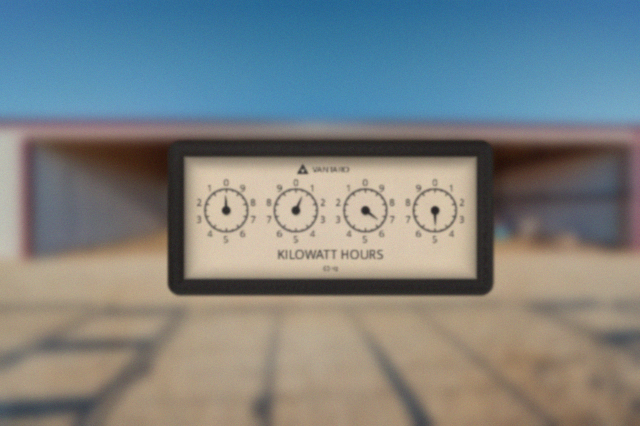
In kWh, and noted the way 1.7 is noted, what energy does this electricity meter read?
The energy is 65
